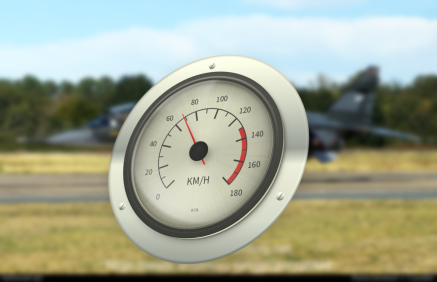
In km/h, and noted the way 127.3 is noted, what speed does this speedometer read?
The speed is 70
